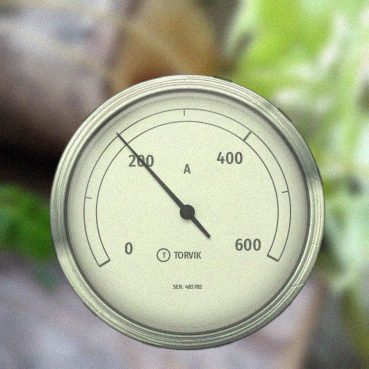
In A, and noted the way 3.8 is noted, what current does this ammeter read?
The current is 200
